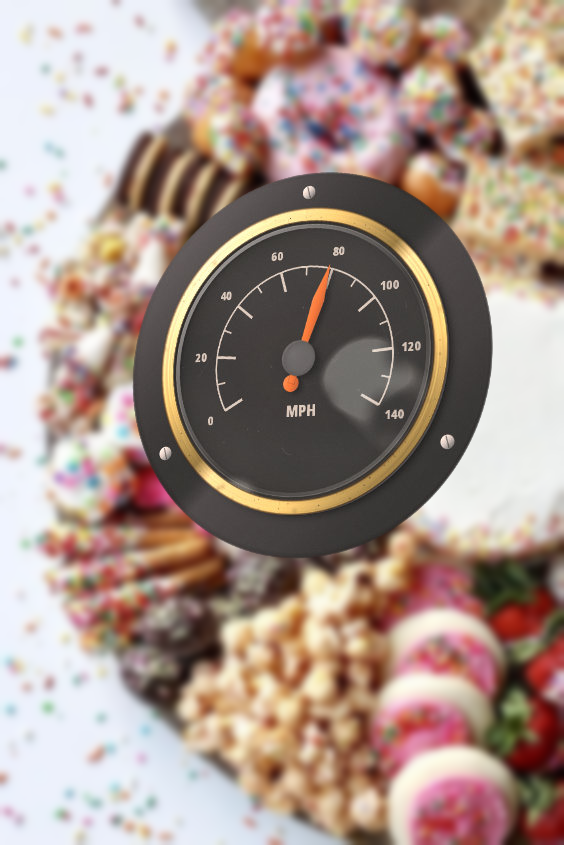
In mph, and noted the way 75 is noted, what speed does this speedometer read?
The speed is 80
